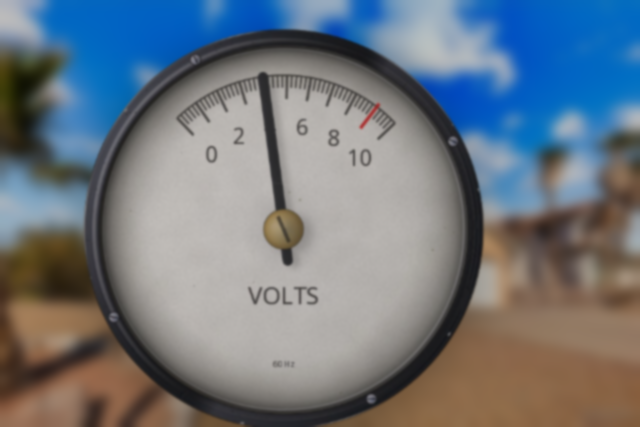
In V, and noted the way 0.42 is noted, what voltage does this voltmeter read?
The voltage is 4
